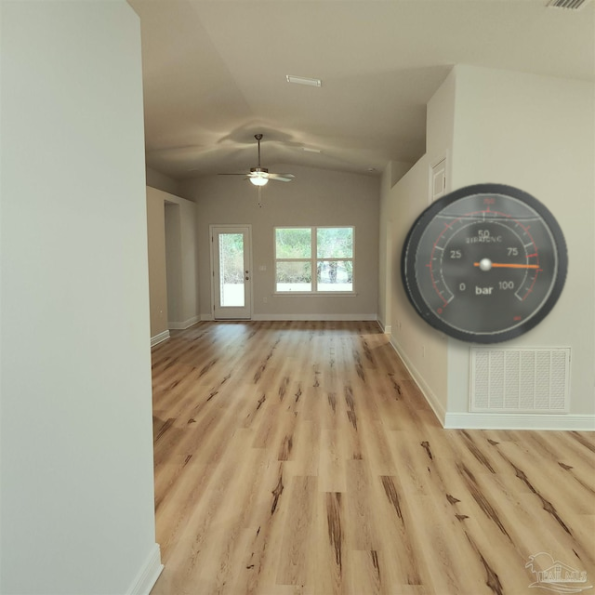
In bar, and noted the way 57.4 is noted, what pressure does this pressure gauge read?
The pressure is 85
